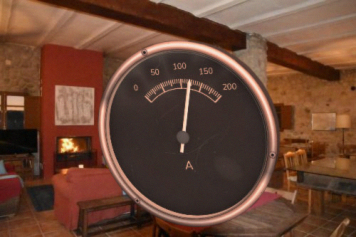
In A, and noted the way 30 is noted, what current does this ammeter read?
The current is 125
